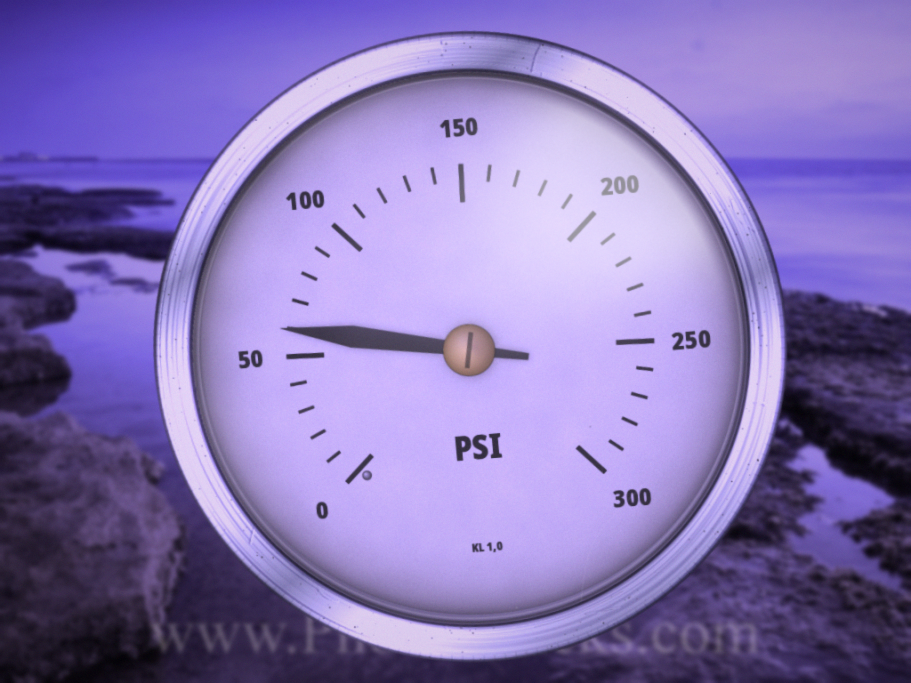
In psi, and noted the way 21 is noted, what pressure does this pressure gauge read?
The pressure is 60
